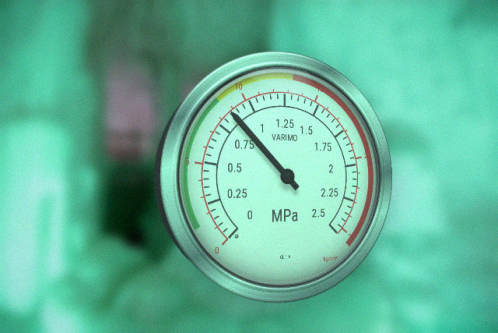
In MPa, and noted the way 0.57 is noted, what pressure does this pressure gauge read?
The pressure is 0.85
